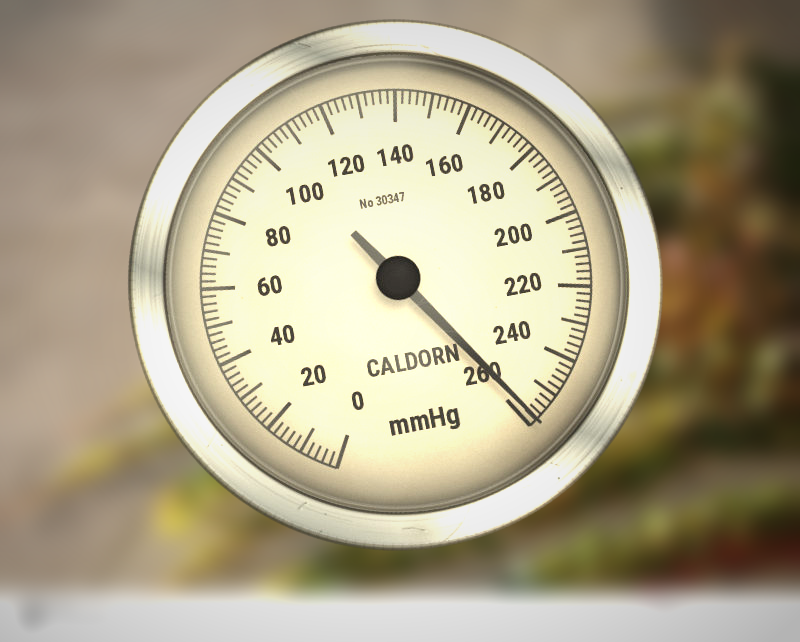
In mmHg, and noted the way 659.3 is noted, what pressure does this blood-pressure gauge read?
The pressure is 258
